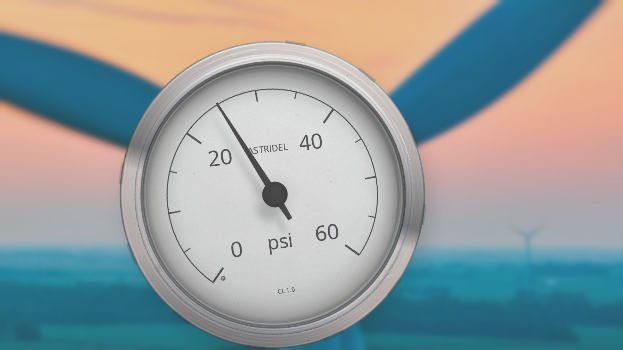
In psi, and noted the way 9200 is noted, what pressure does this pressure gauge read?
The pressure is 25
